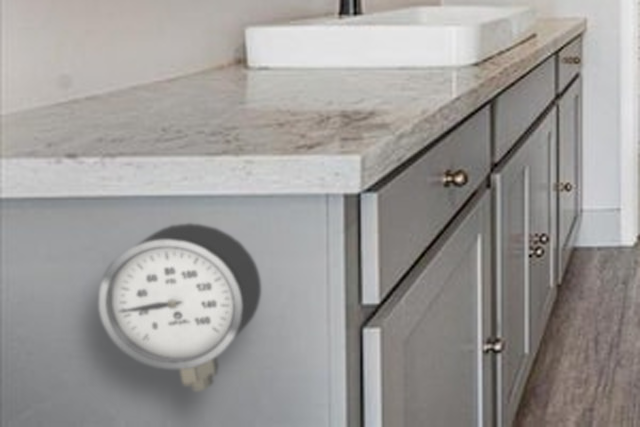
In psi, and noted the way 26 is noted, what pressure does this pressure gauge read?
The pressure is 25
